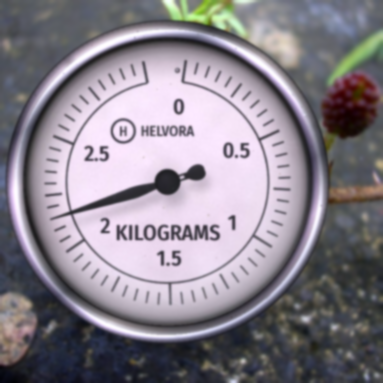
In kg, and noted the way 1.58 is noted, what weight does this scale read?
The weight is 2.15
